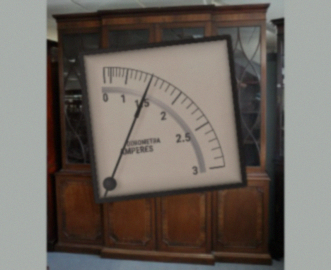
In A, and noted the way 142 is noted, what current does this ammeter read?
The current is 1.5
